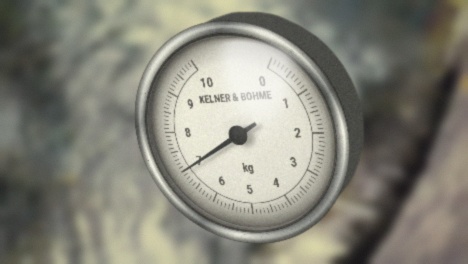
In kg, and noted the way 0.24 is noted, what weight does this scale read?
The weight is 7
